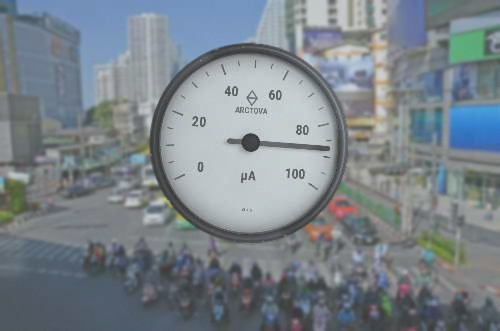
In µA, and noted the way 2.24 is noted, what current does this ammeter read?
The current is 87.5
